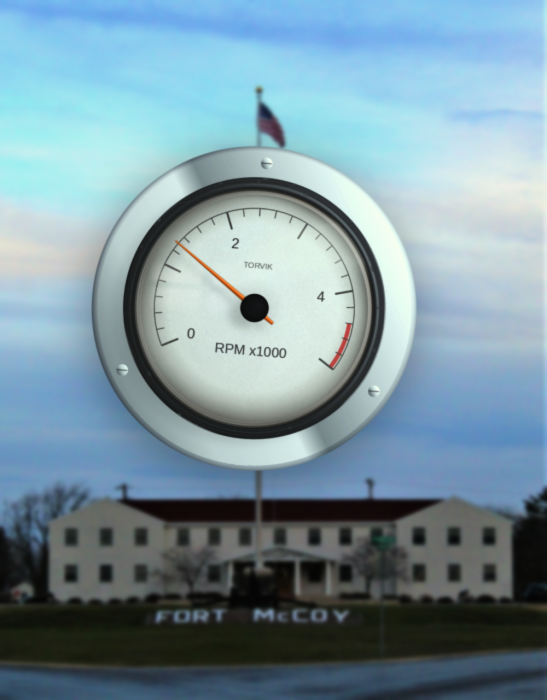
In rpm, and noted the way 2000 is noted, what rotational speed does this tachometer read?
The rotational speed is 1300
